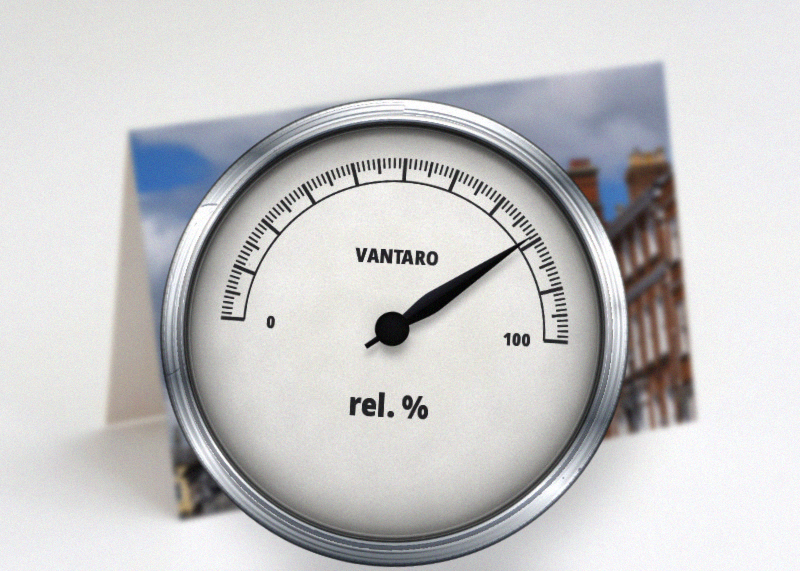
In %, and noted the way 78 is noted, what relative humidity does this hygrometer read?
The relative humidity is 79
